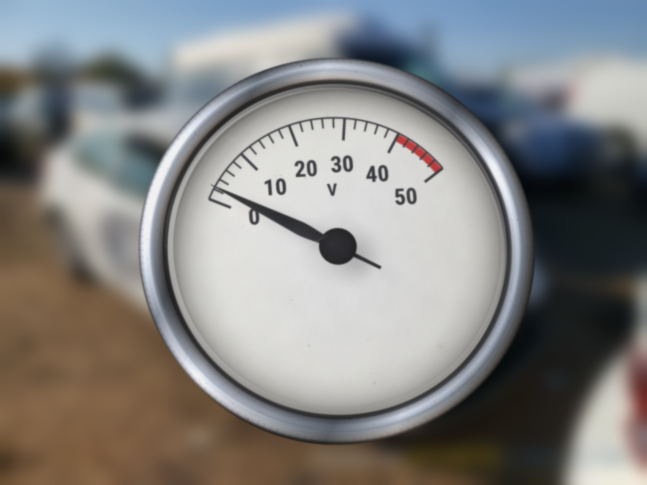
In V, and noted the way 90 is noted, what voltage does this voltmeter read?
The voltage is 2
